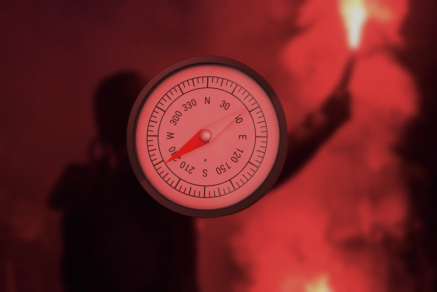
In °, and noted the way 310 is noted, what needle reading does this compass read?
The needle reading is 235
